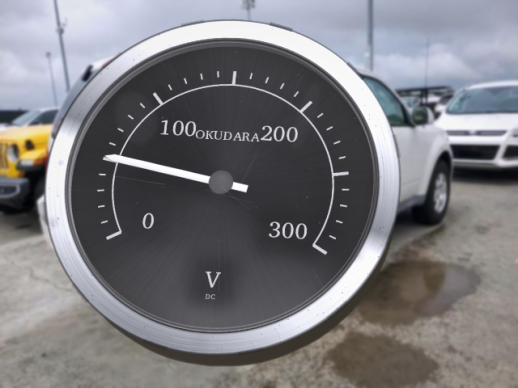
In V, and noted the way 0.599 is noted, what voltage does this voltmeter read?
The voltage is 50
